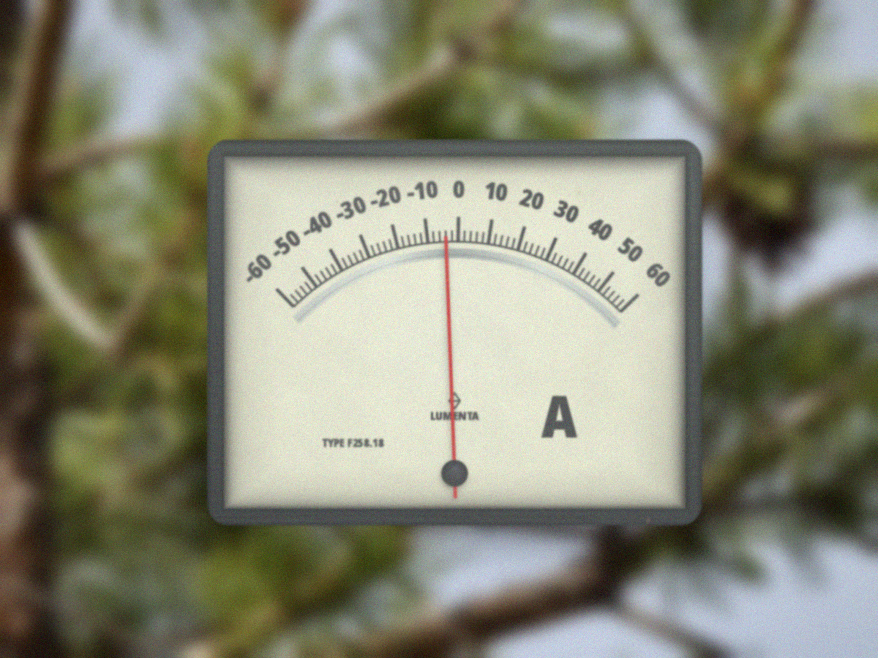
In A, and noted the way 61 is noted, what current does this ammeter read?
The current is -4
